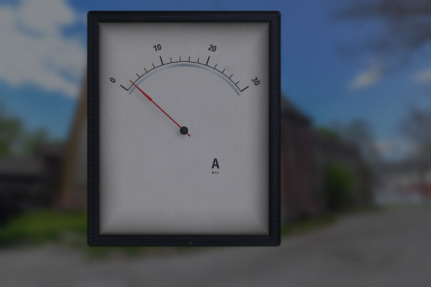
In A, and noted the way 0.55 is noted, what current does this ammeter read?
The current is 2
